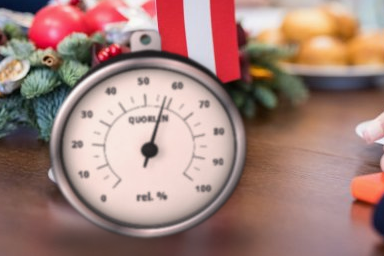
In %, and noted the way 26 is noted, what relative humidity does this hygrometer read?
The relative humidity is 57.5
